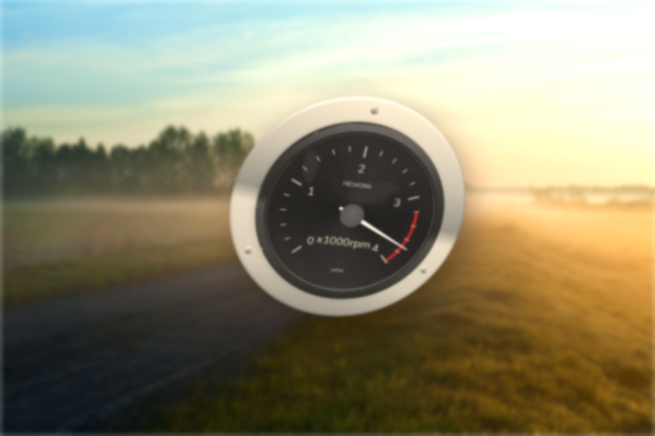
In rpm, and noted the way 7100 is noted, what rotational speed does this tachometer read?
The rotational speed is 3700
